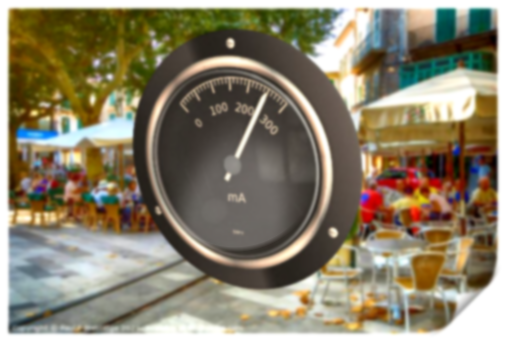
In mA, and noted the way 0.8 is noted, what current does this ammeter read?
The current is 250
